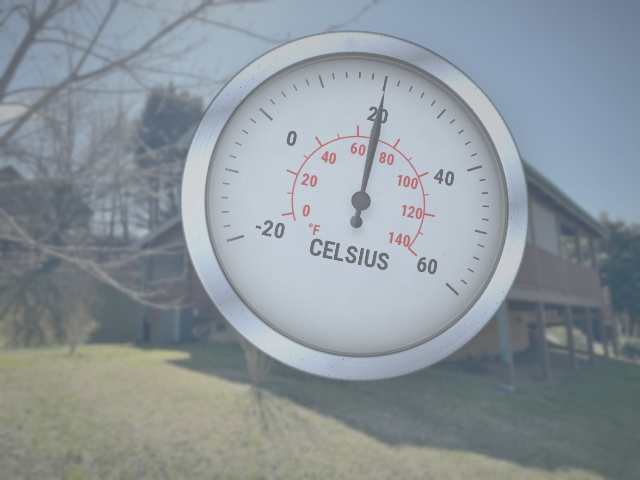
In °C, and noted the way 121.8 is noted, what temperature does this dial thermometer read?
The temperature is 20
